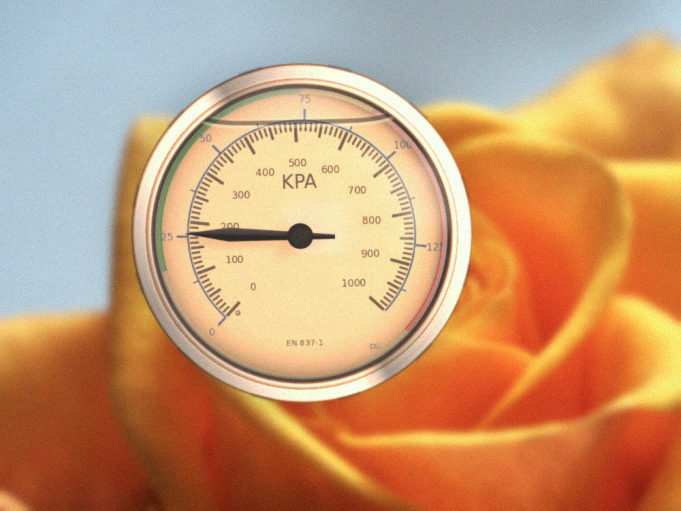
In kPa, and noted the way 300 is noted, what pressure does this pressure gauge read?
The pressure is 180
